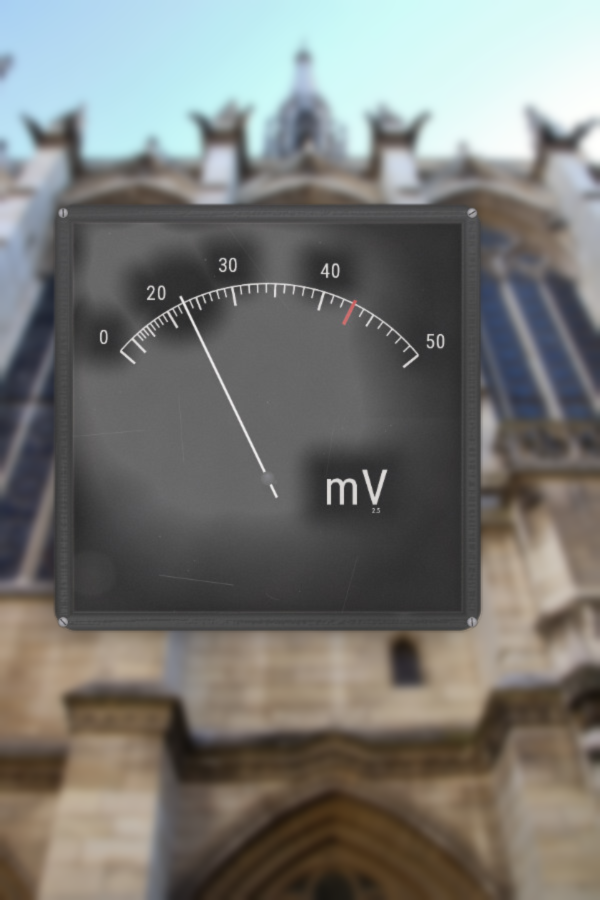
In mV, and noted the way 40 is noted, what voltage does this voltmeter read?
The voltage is 23
